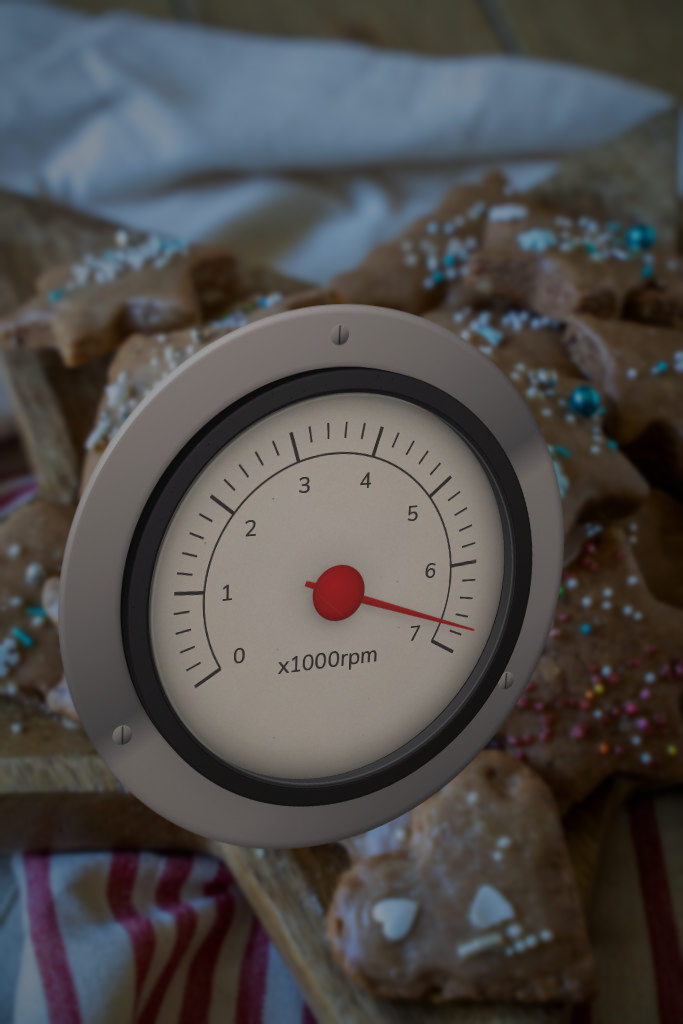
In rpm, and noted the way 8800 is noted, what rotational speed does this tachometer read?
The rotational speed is 6700
